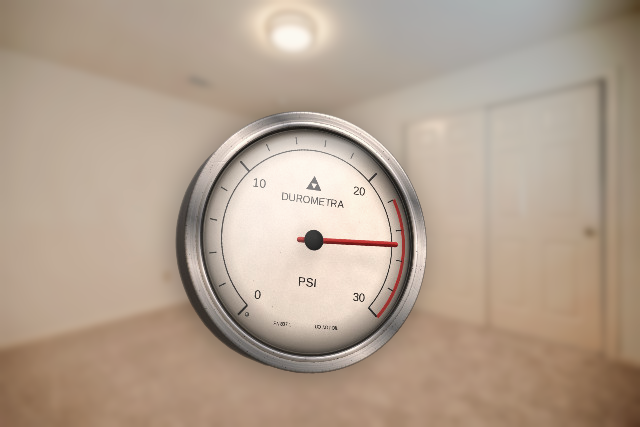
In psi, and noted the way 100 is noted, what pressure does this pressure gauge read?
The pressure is 25
